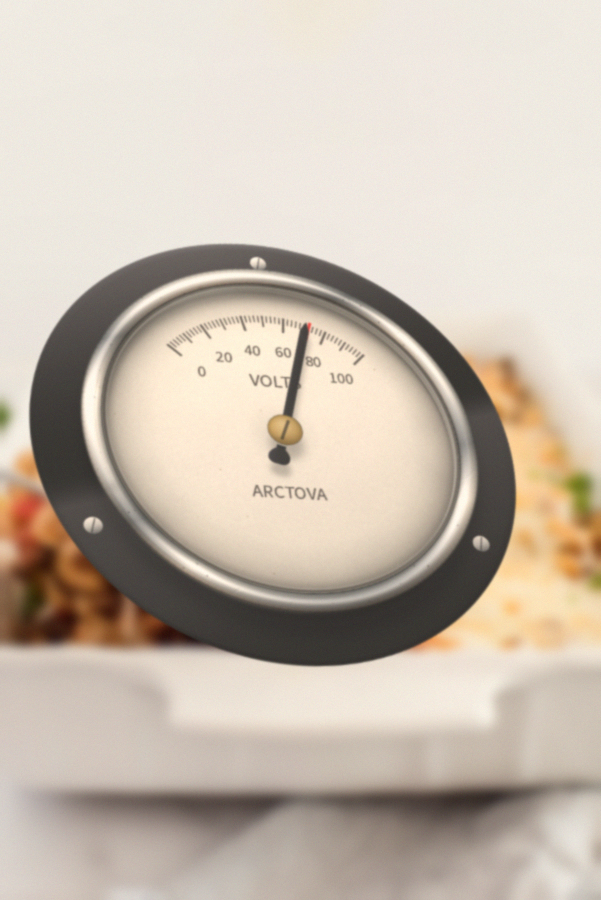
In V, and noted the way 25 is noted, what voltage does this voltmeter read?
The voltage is 70
